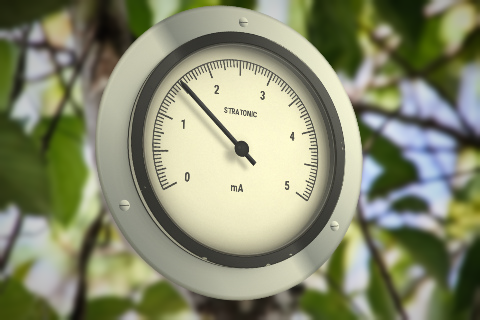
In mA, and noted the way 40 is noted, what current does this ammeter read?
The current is 1.5
